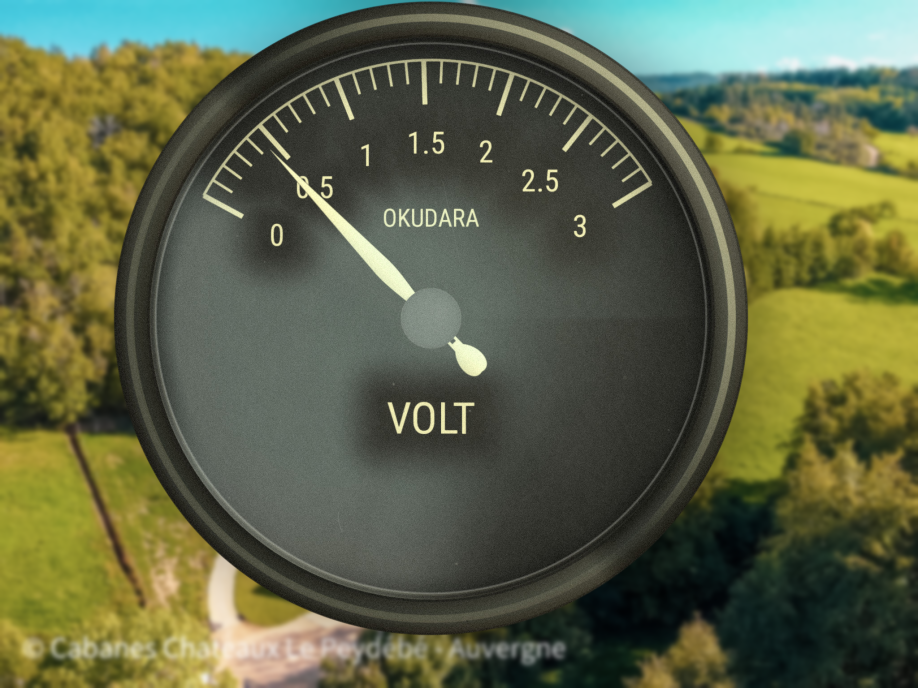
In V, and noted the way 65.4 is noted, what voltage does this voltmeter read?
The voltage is 0.45
